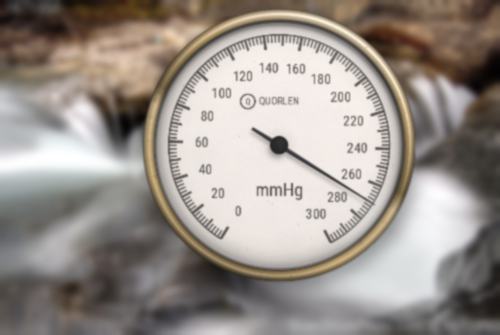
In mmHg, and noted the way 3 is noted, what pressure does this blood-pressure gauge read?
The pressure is 270
